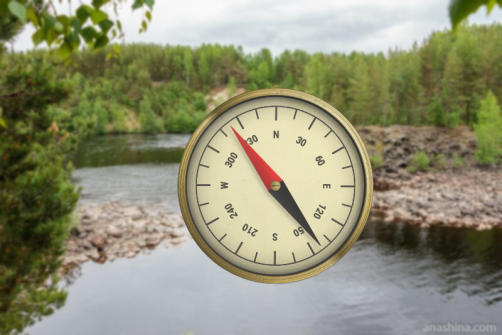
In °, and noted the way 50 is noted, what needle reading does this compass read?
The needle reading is 322.5
